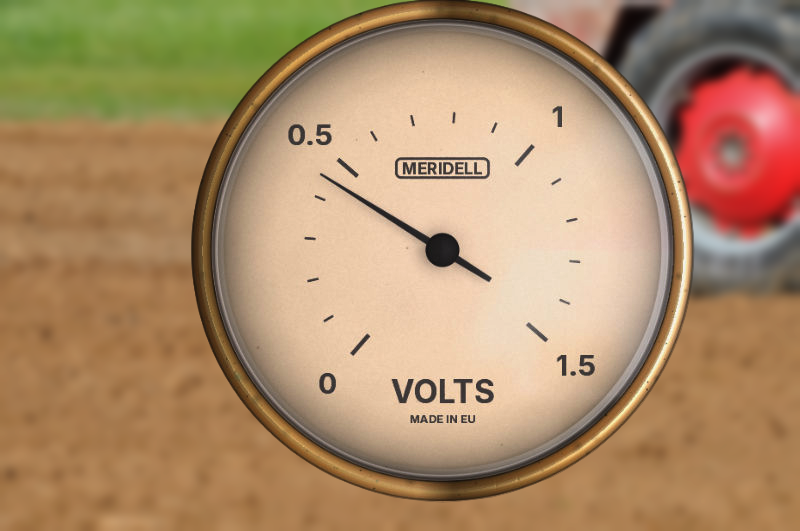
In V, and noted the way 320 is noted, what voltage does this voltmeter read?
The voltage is 0.45
